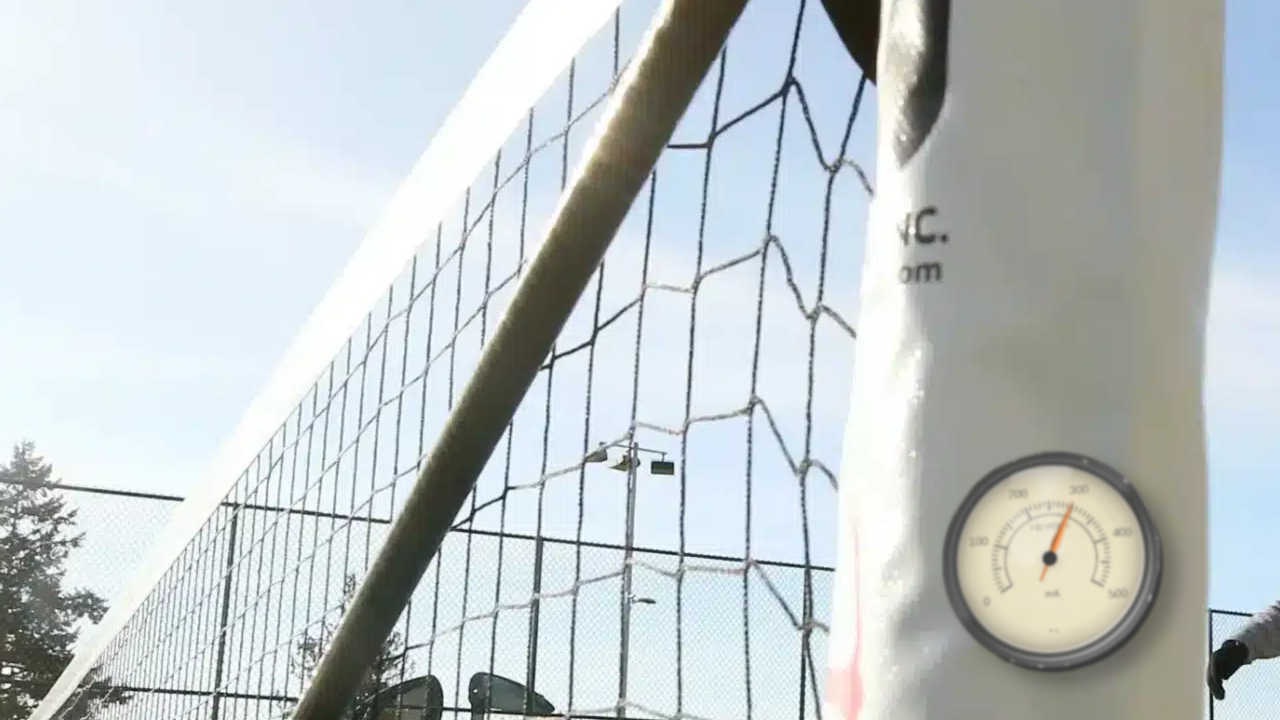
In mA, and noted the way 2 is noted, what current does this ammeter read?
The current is 300
